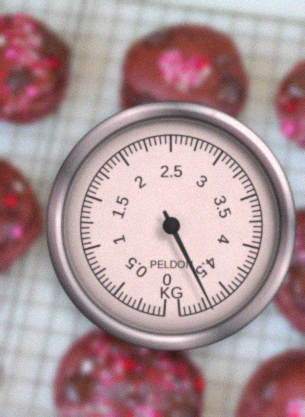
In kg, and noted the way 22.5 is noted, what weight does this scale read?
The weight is 4.7
